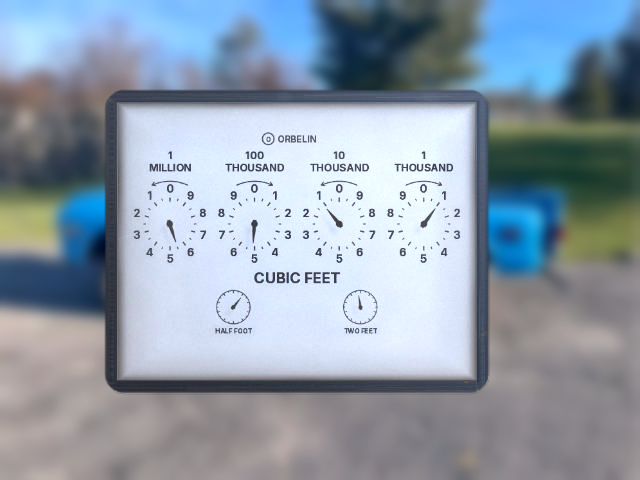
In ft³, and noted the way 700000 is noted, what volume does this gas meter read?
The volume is 551100
